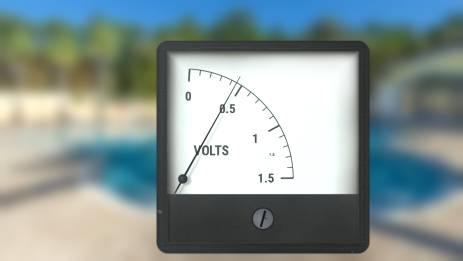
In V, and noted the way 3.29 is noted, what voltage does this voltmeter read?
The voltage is 0.45
